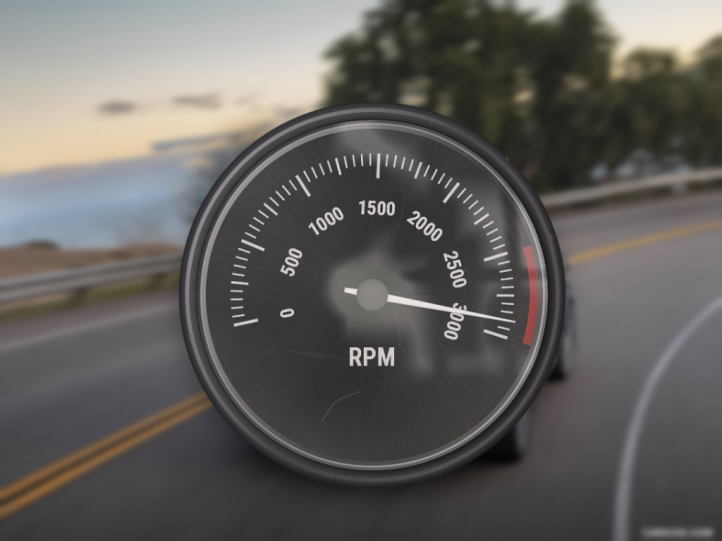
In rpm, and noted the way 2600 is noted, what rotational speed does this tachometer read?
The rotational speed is 2900
